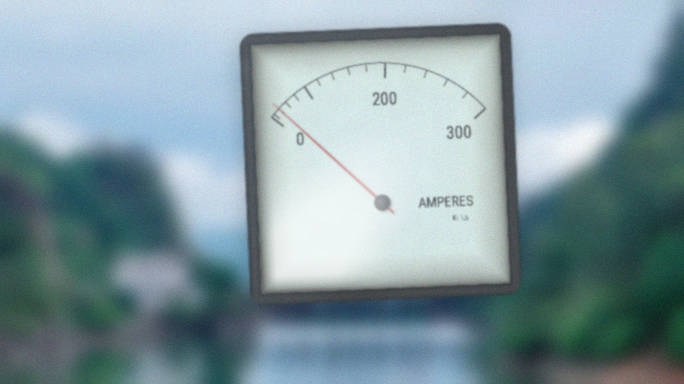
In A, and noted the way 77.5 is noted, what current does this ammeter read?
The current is 40
